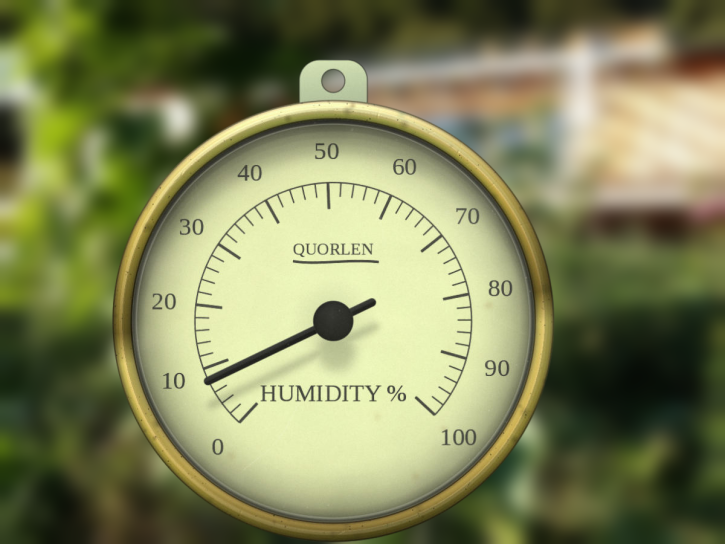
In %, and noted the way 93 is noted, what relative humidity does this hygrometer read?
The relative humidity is 8
